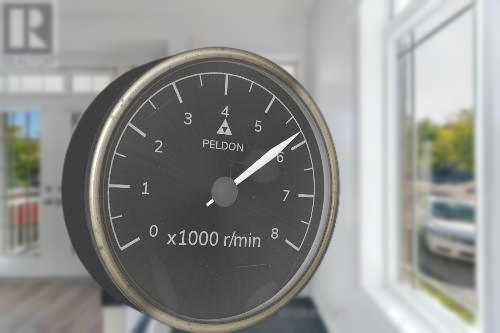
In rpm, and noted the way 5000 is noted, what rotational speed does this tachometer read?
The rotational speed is 5750
